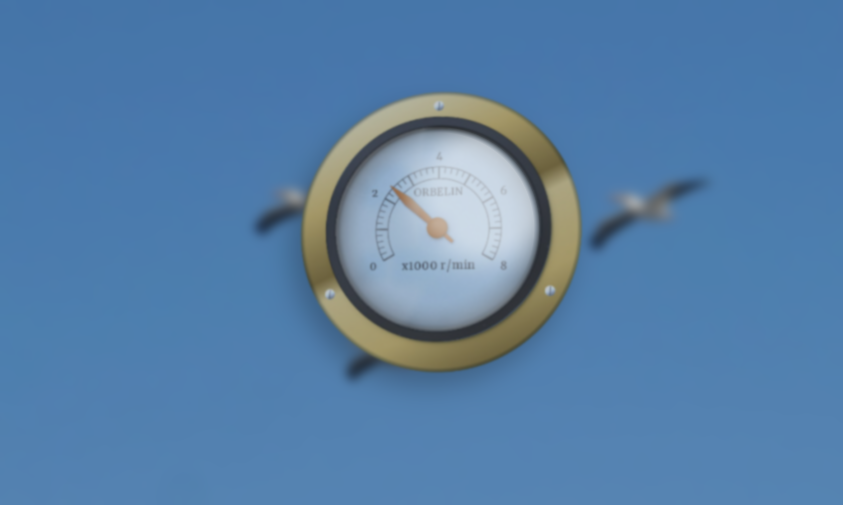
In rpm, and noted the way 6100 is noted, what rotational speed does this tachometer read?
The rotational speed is 2400
